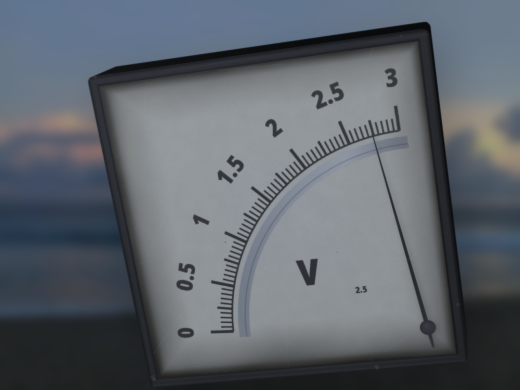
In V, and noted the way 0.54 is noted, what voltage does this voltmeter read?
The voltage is 2.75
